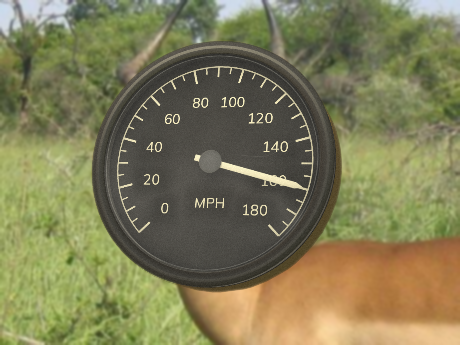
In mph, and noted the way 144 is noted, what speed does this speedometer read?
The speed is 160
